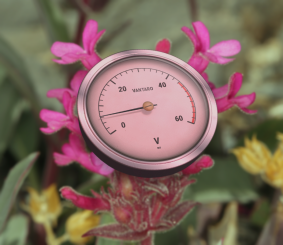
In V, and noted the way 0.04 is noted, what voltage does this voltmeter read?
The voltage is 6
